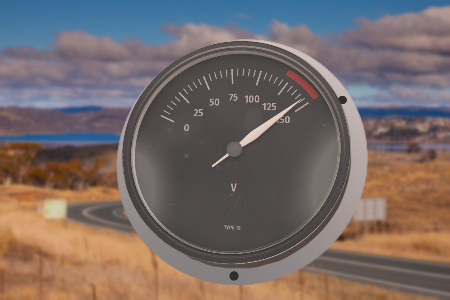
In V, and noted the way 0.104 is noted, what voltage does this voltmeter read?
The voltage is 145
